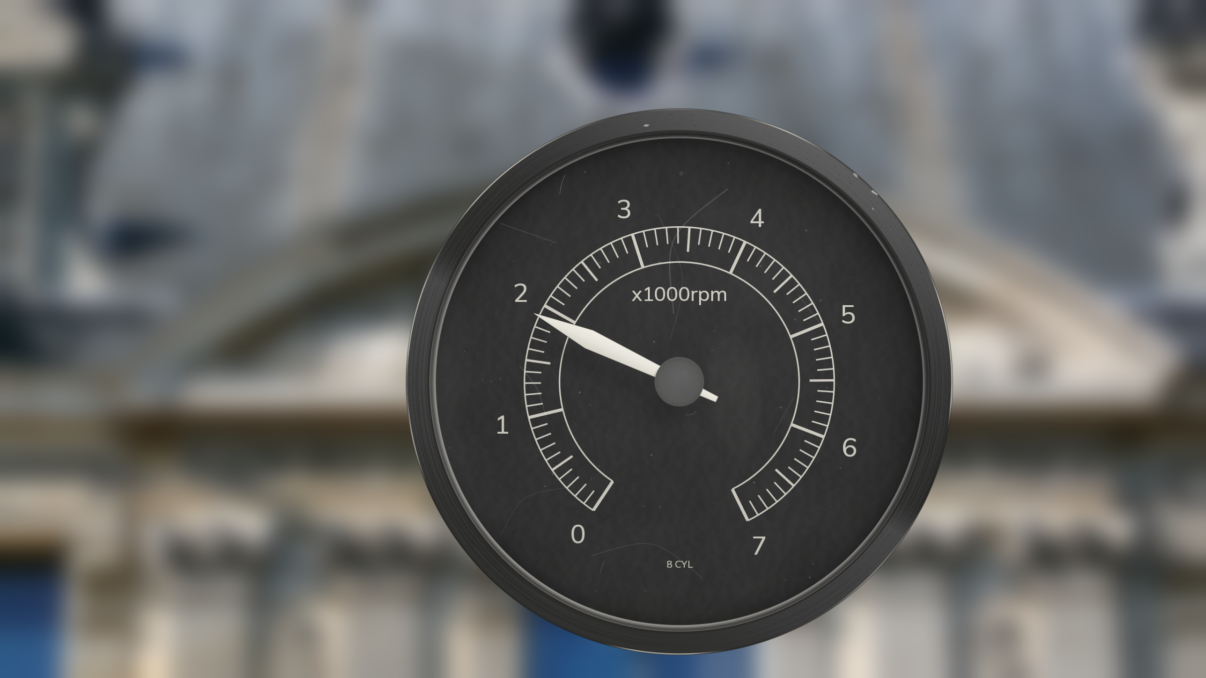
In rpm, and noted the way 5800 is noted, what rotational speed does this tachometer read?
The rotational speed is 1900
